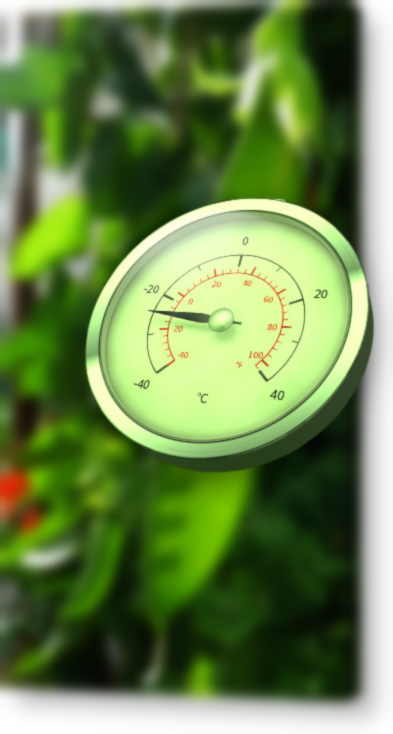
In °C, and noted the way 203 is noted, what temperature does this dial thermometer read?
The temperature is -25
